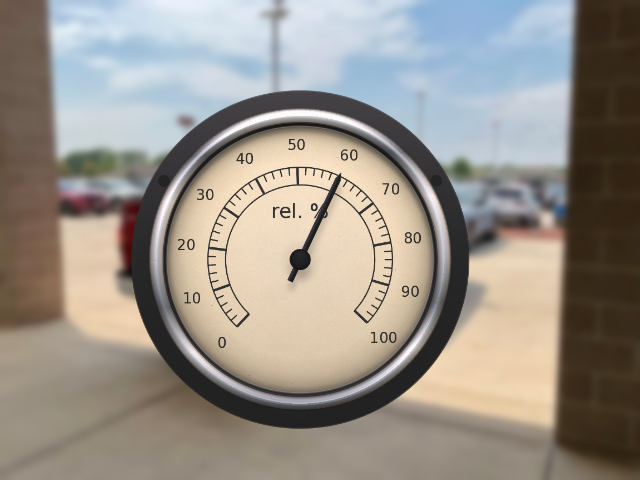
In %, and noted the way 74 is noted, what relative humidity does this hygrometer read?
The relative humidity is 60
